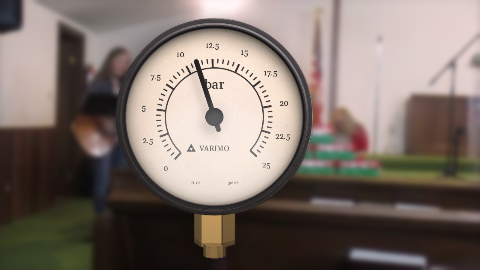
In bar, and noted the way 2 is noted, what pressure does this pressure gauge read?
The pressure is 11
